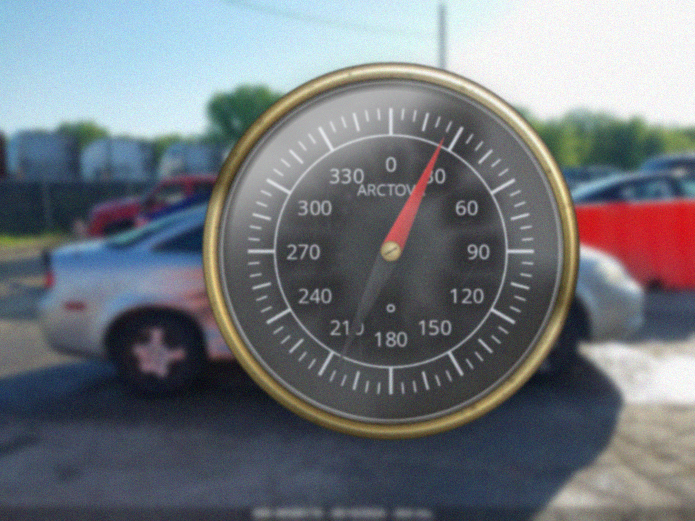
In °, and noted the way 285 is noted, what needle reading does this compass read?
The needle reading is 25
